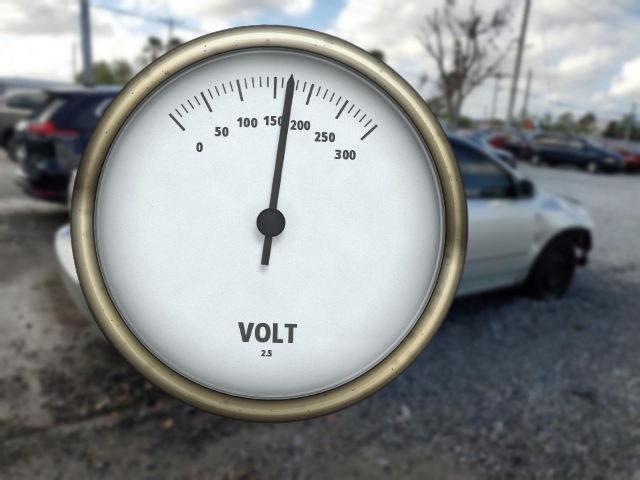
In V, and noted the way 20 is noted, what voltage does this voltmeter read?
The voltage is 170
